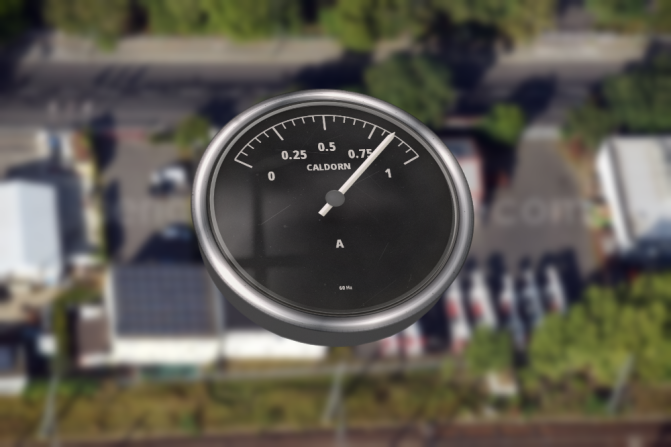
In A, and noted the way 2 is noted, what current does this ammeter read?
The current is 0.85
